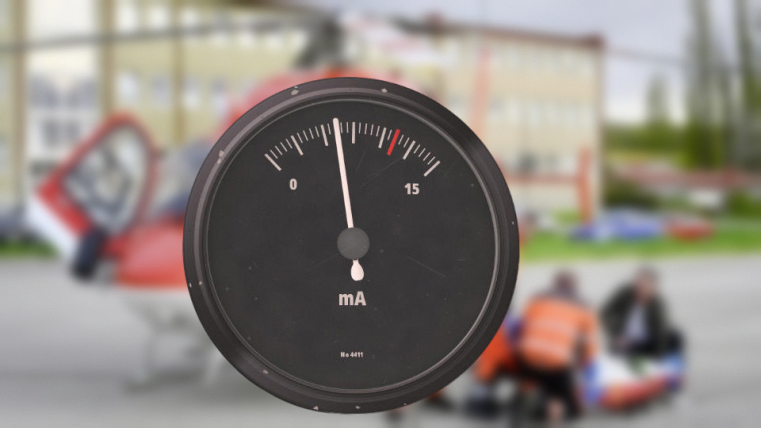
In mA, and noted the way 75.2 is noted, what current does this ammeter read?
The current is 6
